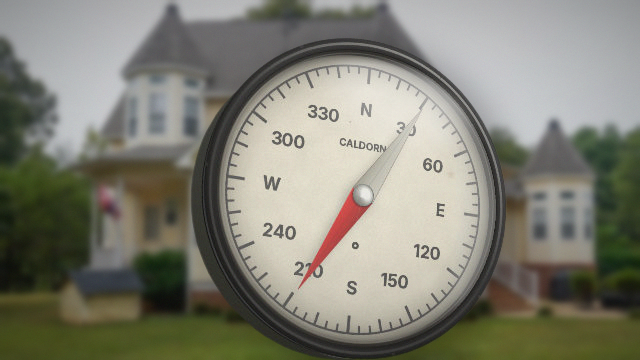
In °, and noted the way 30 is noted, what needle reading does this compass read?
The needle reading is 210
